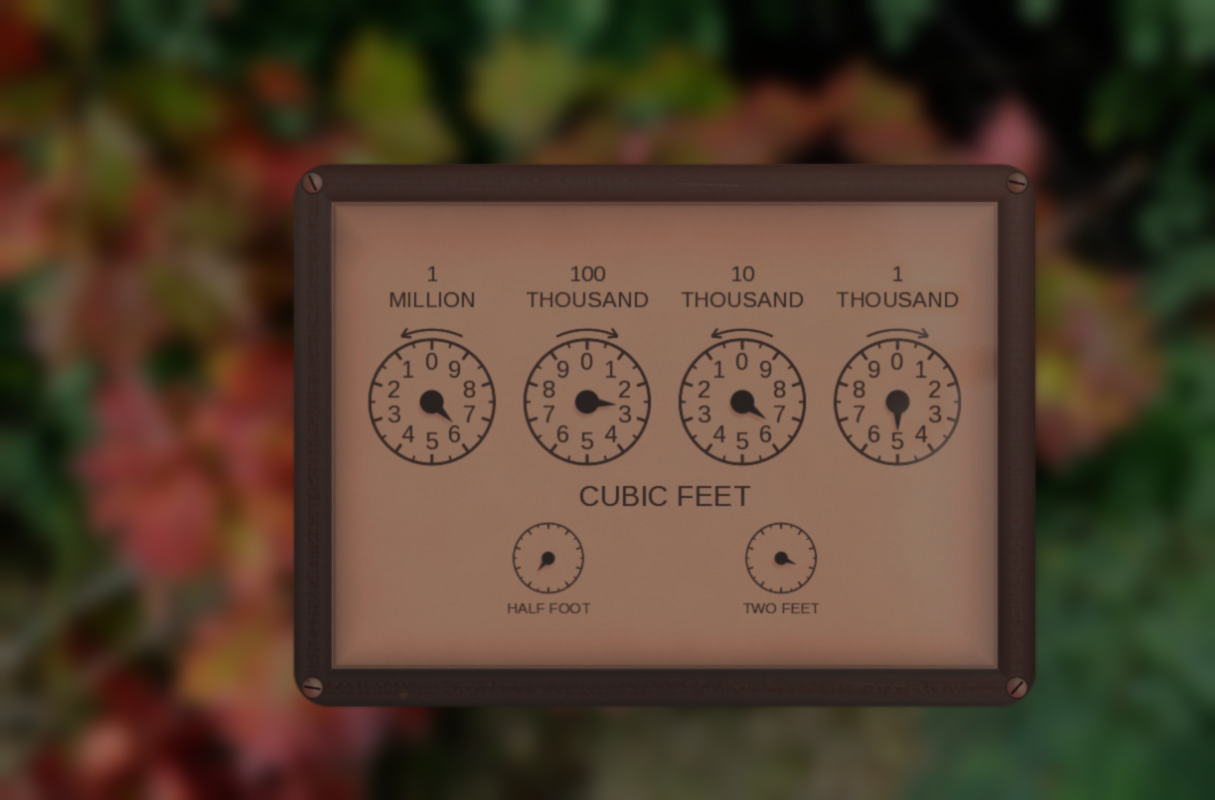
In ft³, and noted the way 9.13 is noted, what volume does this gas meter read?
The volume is 626500
